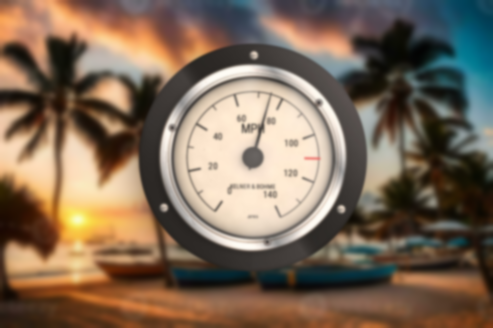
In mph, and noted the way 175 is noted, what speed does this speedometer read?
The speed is 75
